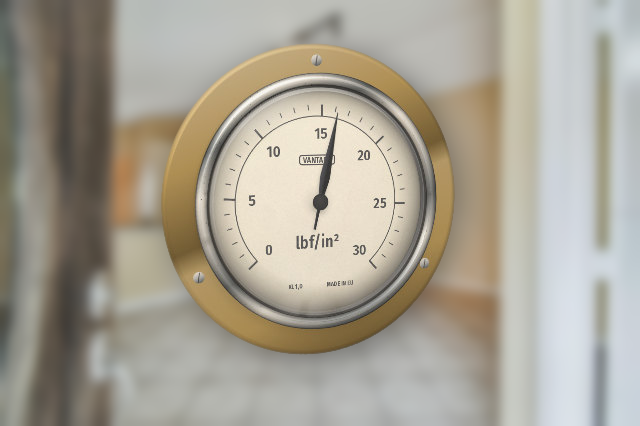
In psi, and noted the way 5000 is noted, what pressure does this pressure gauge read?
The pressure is 16
